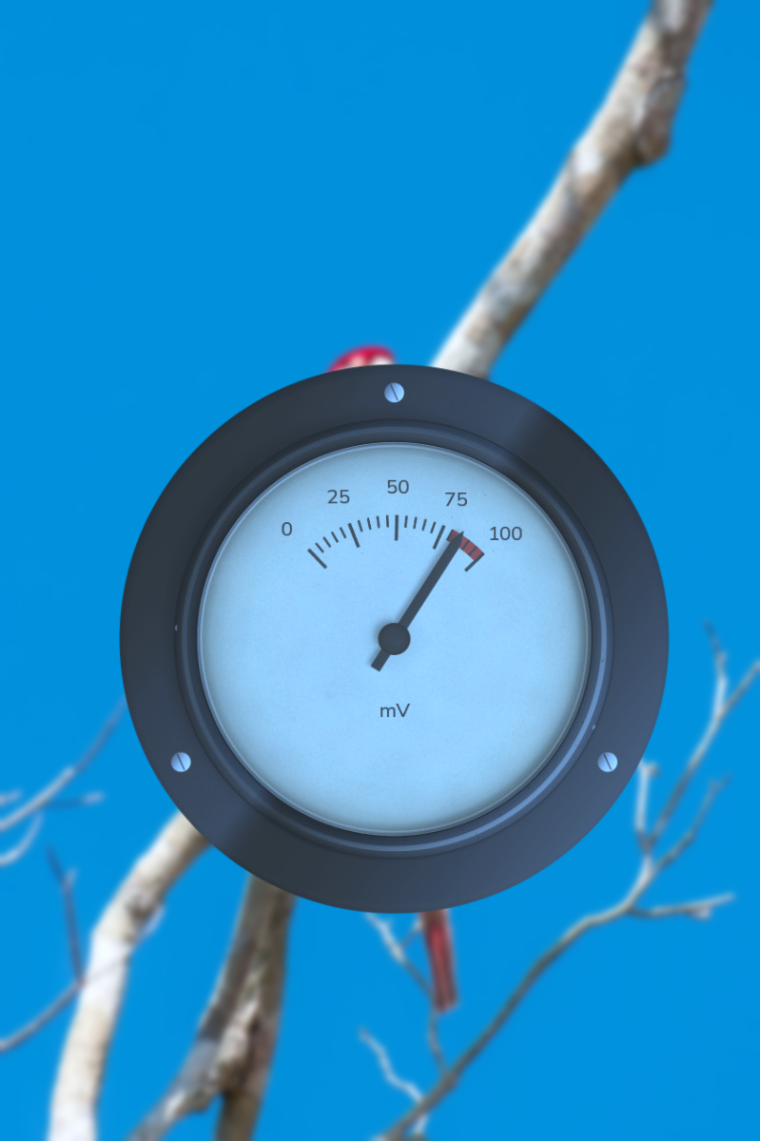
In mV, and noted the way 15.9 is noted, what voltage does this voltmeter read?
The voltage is 85
